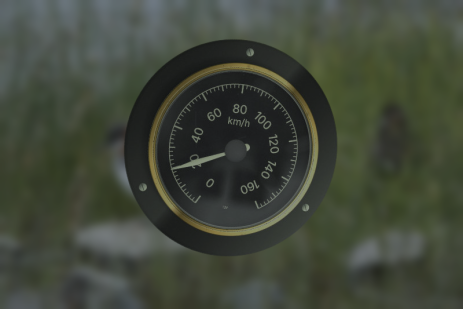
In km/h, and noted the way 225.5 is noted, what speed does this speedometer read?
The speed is 20
